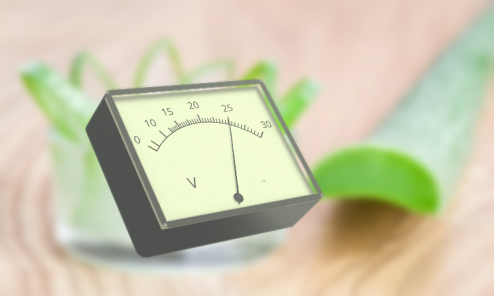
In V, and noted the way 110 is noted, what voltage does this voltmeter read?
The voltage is 25
